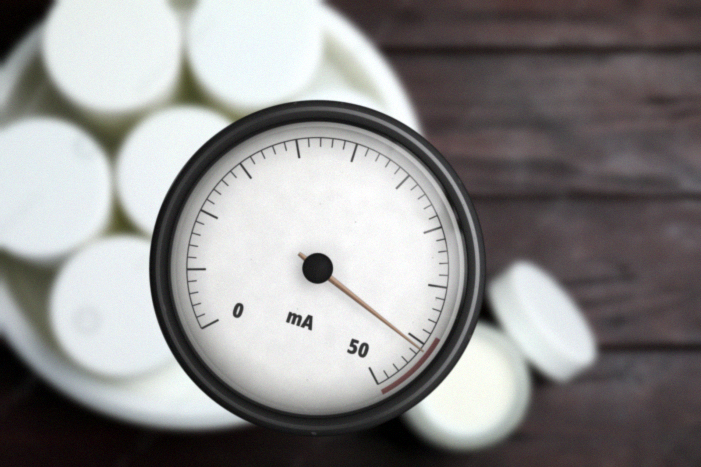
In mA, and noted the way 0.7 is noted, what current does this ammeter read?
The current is 45.5
